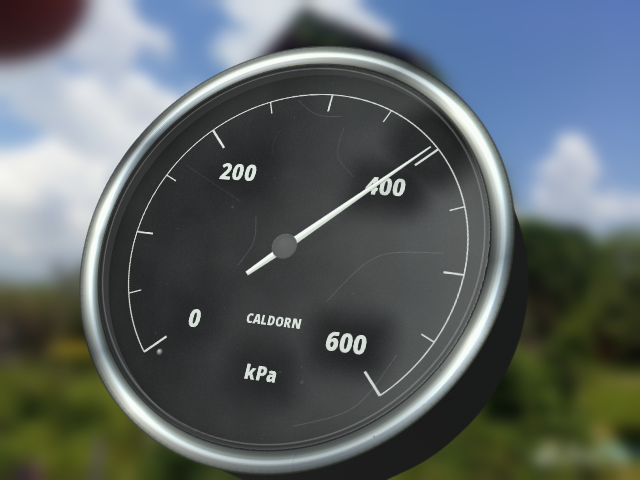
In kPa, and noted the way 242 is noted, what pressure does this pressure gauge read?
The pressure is 400
